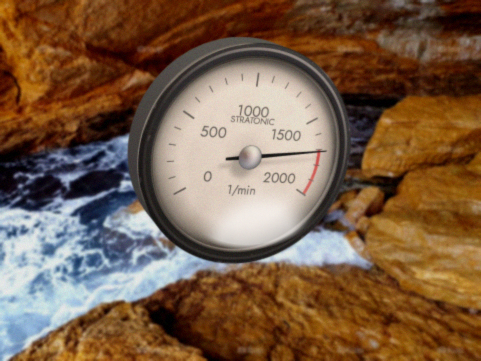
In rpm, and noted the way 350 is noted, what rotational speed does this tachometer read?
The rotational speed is 1700
